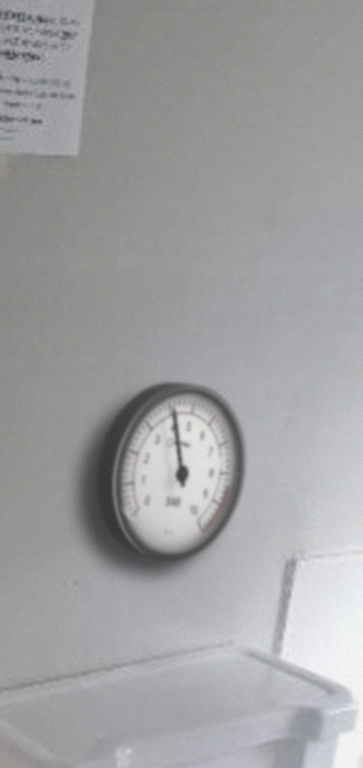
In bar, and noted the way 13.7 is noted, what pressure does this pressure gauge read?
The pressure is 4
